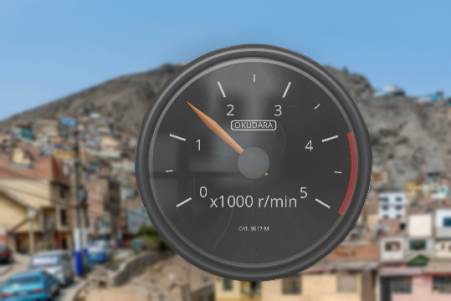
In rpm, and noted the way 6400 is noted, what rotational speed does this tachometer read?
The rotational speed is 1500
